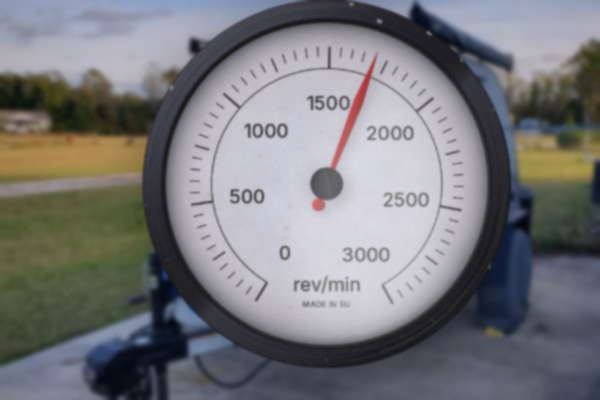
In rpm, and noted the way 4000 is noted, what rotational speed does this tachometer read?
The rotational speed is 1700
